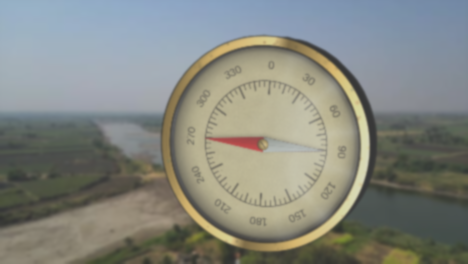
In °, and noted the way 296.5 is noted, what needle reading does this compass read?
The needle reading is 270
